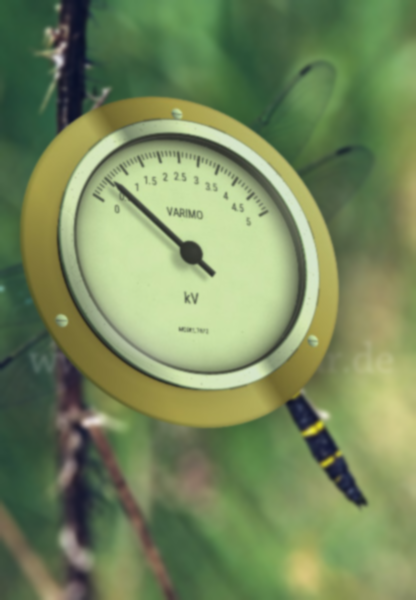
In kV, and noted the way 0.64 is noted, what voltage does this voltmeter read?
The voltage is 0.5
